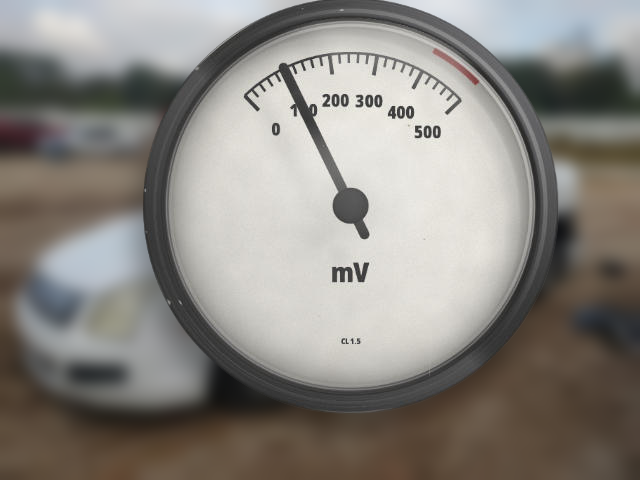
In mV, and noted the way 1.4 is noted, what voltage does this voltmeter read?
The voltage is 100
